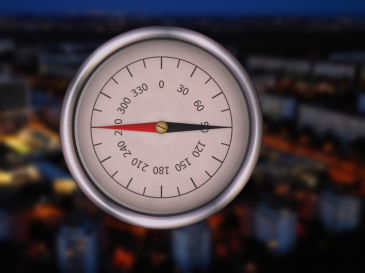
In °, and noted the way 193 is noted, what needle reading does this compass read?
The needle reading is 270
